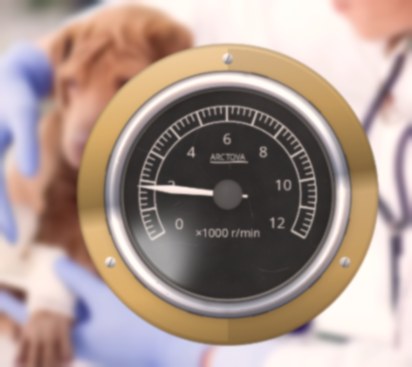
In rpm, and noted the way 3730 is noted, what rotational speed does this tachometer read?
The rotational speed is 1800
